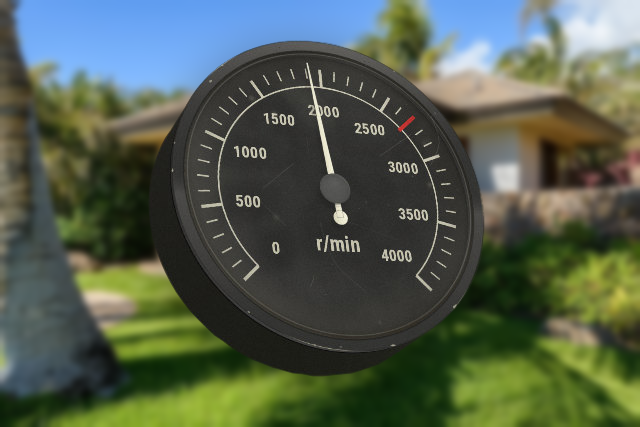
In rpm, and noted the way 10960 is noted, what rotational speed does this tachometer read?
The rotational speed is 1900
